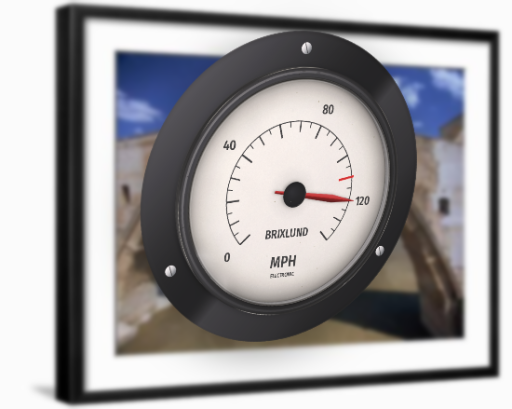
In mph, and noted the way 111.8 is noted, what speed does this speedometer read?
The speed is 120
